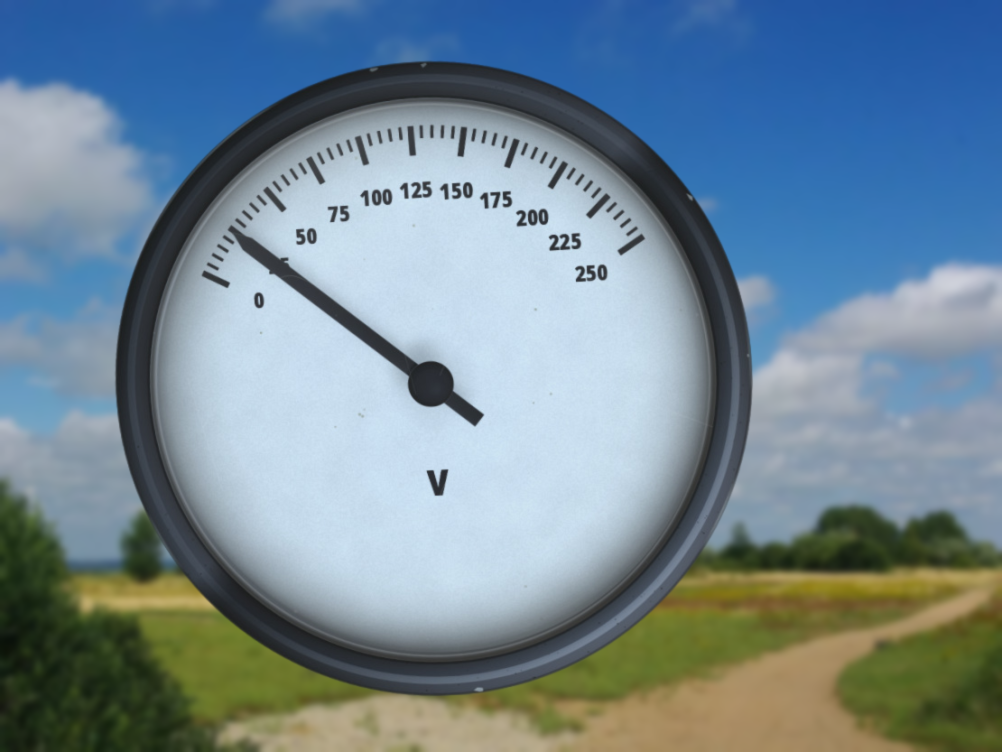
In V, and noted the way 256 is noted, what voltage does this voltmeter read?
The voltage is 25
